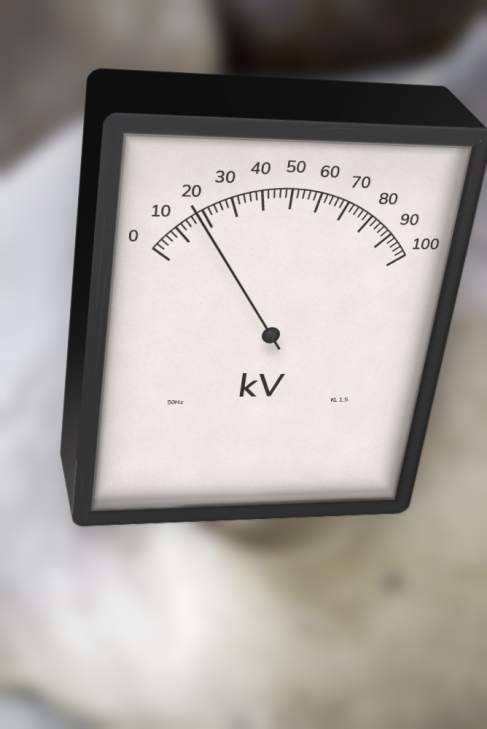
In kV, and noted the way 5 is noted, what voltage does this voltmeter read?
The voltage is 18
